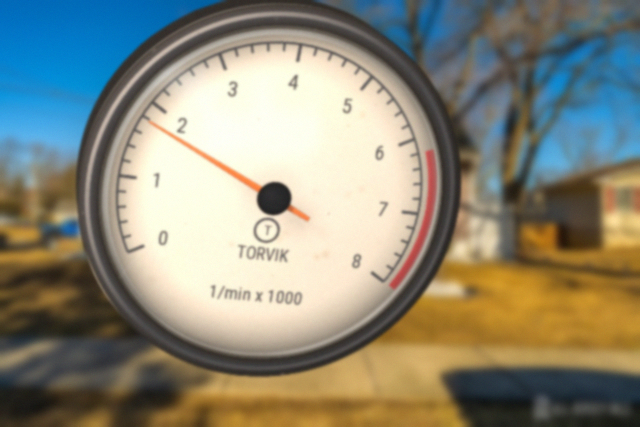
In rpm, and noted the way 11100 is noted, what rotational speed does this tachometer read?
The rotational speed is 1800
